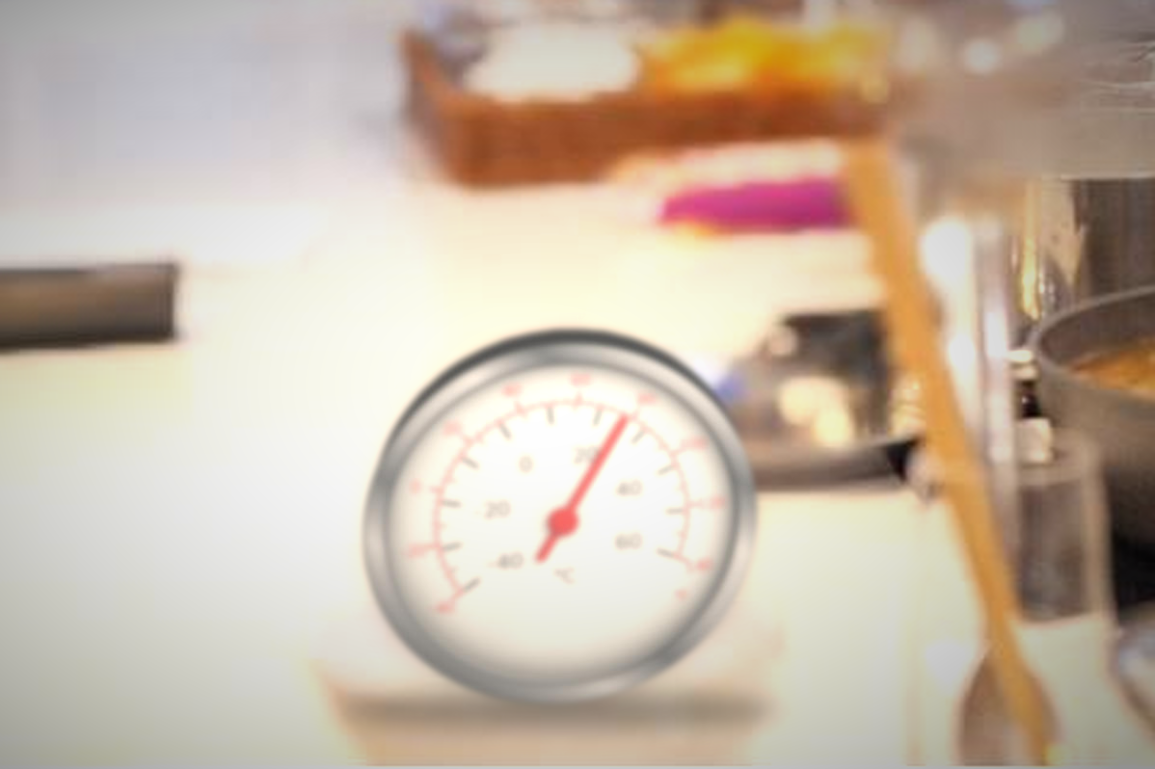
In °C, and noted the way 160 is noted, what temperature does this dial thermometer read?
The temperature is 25
